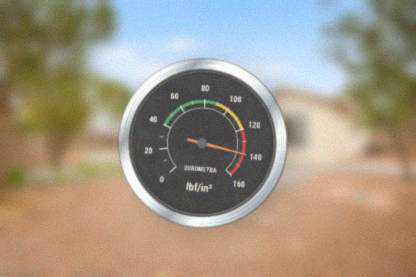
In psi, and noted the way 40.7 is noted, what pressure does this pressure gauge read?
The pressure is 140
